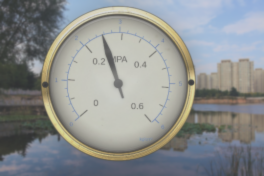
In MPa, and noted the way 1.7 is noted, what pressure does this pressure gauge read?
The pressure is 0.25
